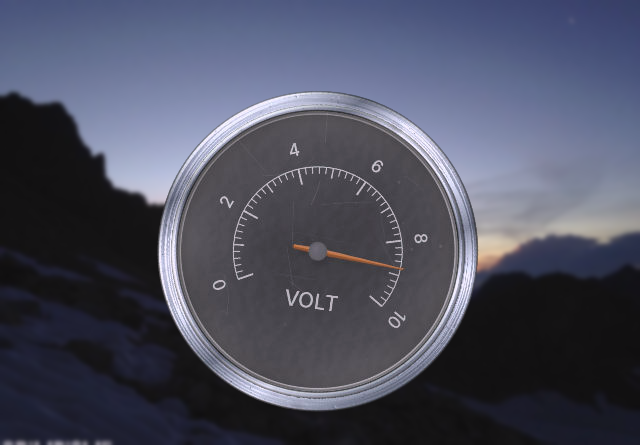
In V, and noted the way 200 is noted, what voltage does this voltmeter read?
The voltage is 8.8
